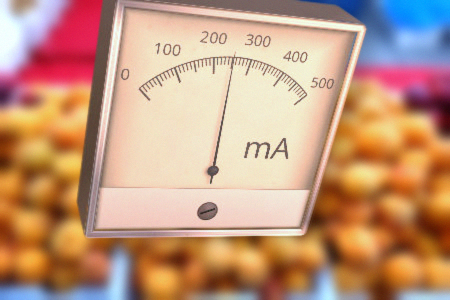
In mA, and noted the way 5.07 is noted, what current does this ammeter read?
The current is 250
